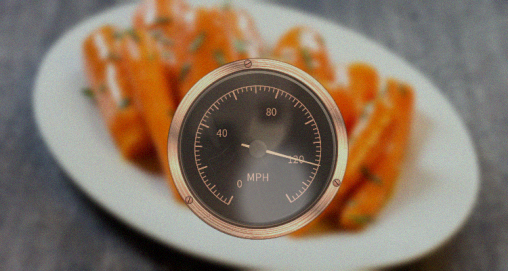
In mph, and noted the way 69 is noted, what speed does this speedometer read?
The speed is 120
